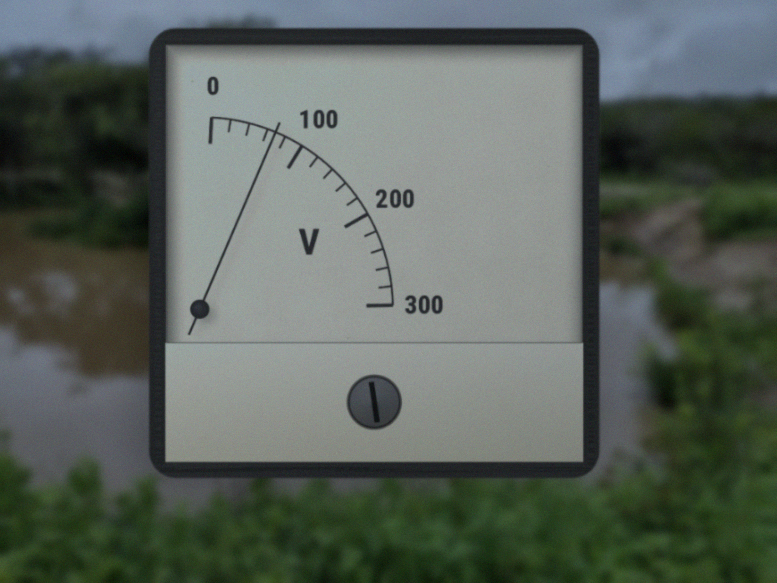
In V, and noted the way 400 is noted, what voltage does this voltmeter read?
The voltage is 70
